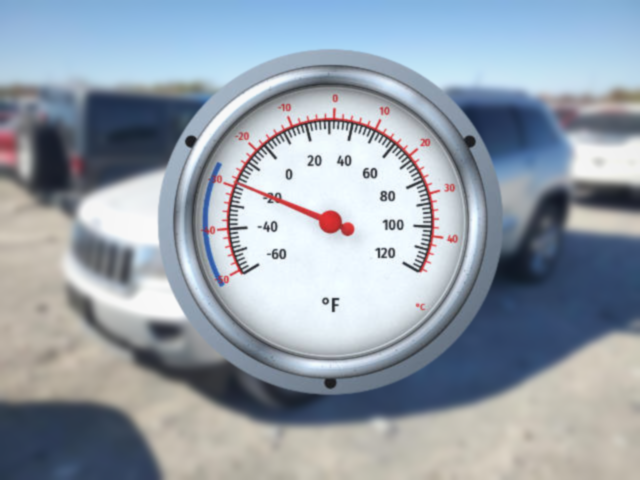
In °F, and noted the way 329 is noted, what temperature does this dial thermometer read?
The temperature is -20
